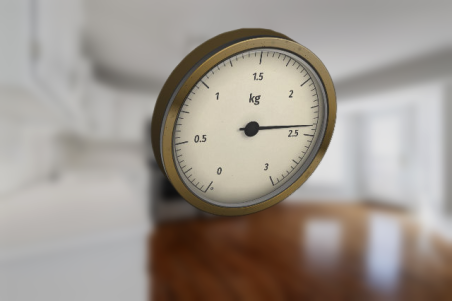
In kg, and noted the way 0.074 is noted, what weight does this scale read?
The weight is 2.4
